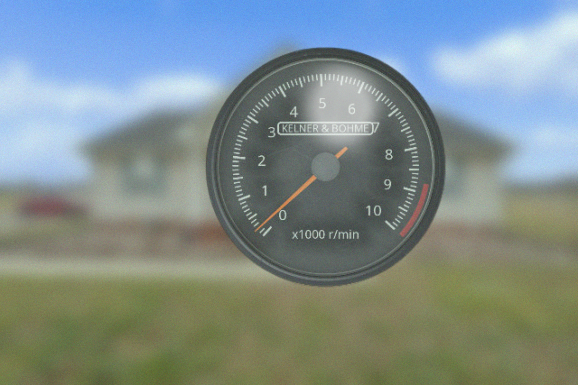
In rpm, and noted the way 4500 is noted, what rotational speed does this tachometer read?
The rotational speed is 200
